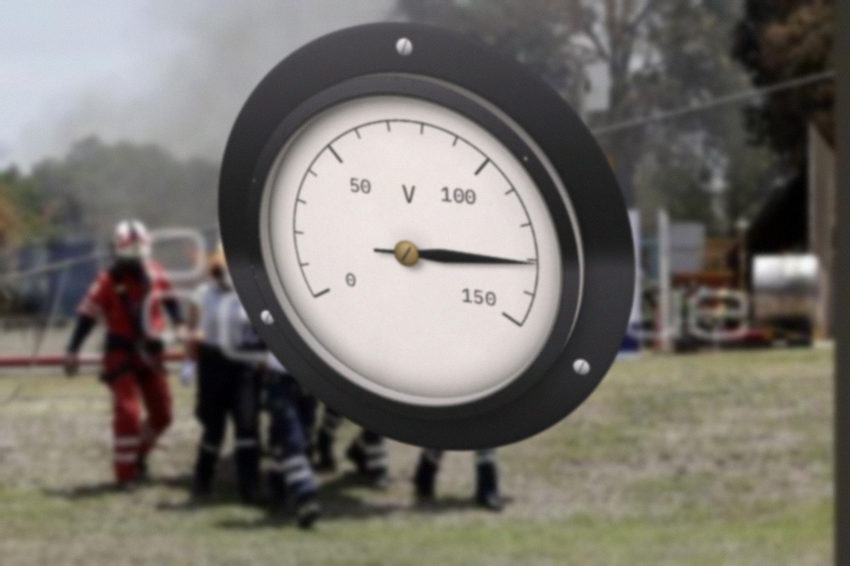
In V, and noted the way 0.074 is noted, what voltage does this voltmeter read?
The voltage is 130
